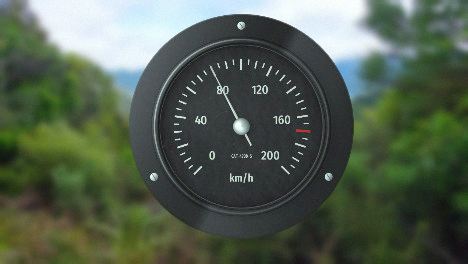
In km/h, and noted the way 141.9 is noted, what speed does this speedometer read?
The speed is 80
